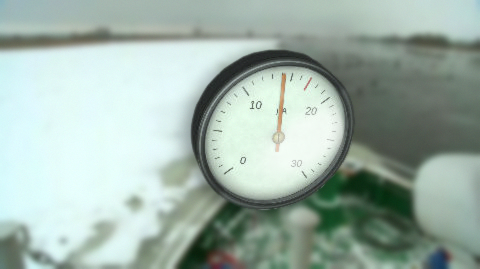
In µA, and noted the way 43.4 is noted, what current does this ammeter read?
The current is 14
